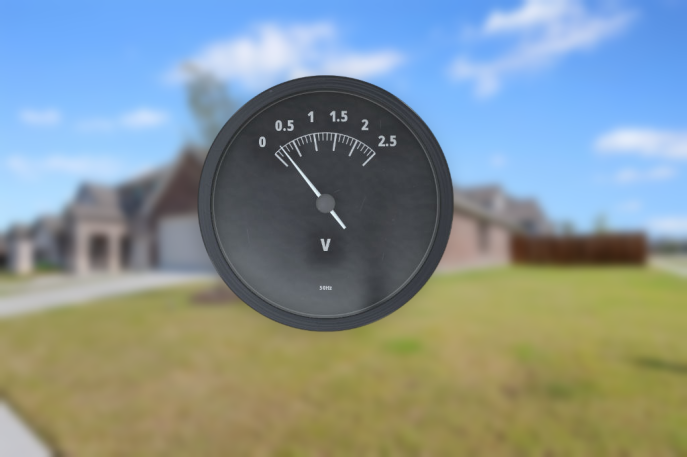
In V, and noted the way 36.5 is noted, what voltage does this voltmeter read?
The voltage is 0.2
